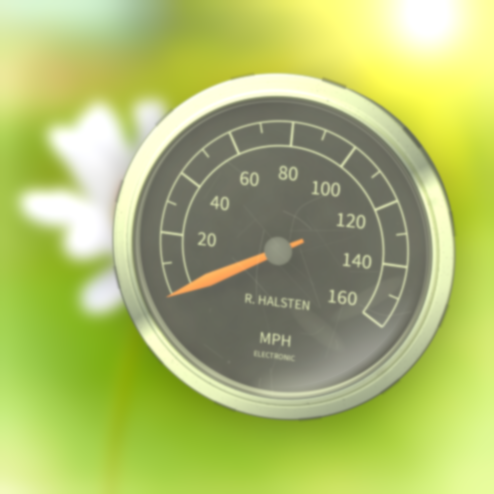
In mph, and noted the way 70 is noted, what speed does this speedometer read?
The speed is 0
